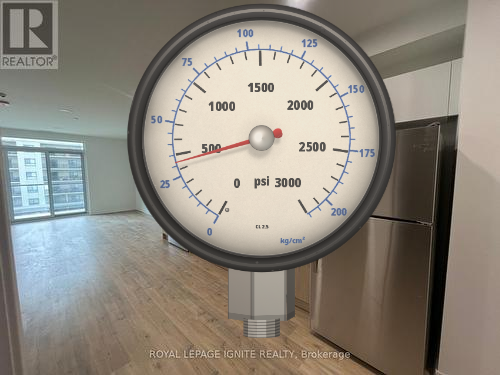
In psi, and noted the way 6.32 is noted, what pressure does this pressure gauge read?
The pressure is 450
